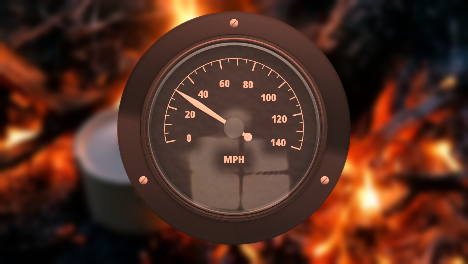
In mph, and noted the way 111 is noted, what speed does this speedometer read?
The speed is 30
